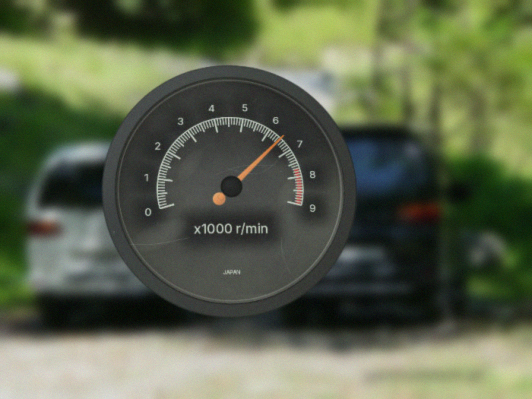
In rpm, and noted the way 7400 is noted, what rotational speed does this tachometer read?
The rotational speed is 6500
